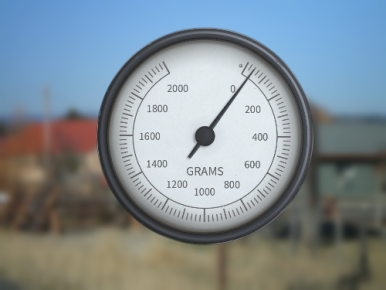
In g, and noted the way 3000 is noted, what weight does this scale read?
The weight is 40
